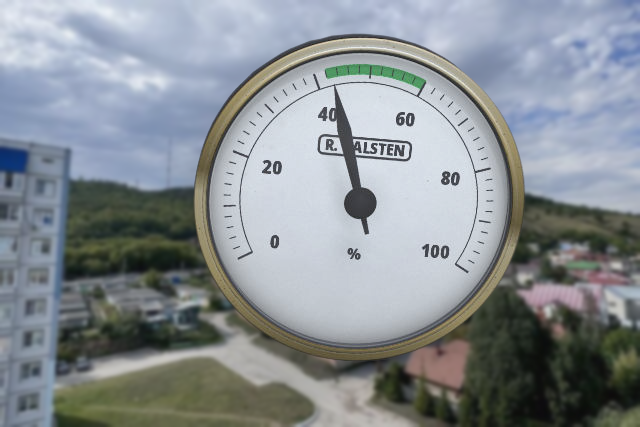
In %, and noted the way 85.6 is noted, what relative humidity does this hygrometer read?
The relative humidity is 43
